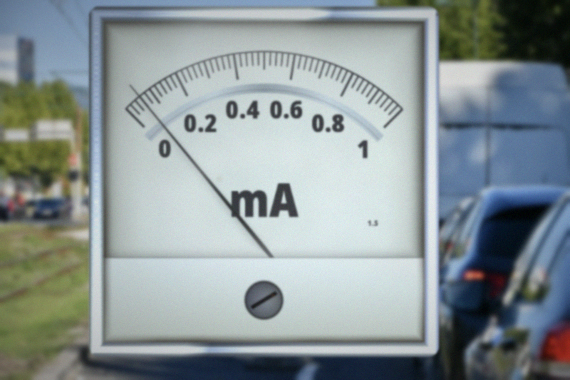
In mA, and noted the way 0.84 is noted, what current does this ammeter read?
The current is 0.06
